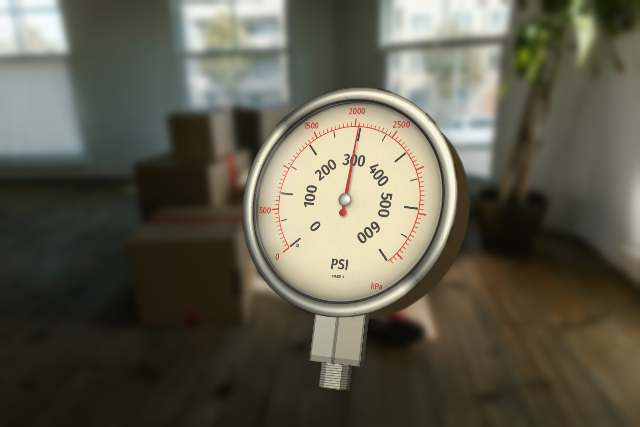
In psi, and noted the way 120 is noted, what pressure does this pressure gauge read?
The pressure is 300
